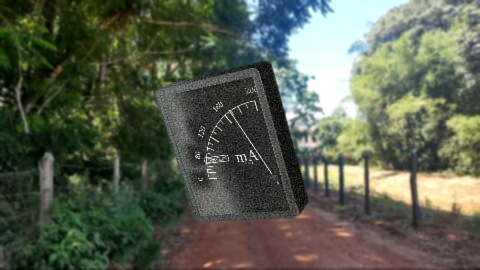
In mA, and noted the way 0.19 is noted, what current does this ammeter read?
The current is 170
